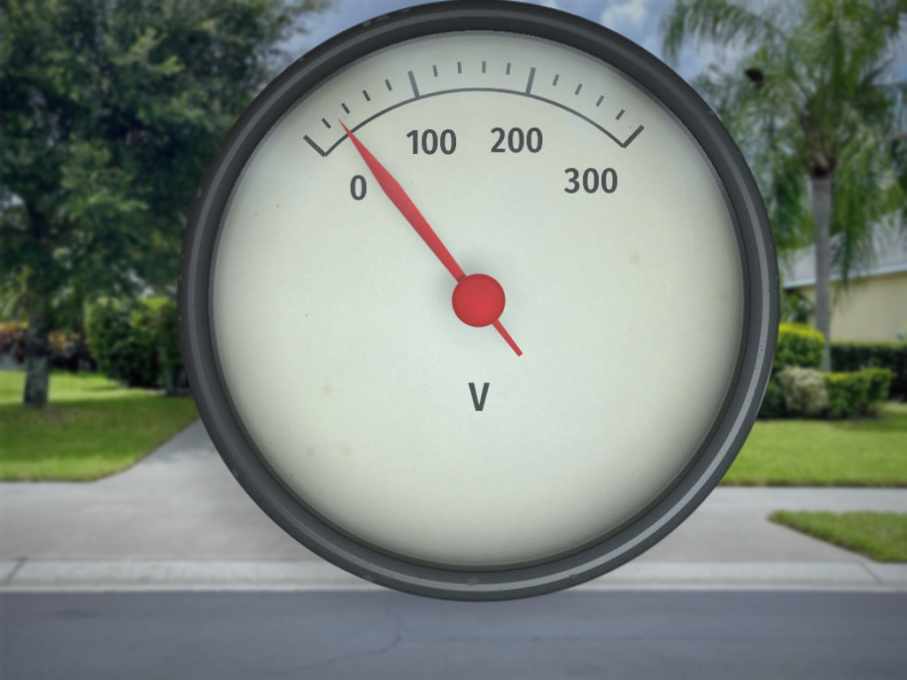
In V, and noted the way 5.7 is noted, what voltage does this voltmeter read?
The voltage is 30
